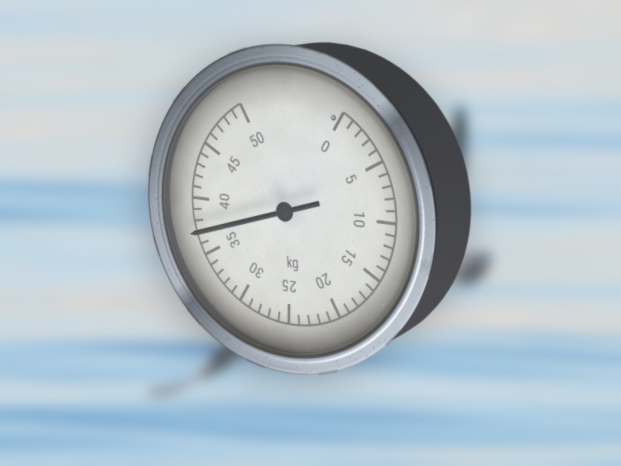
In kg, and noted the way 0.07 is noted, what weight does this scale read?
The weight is 37
